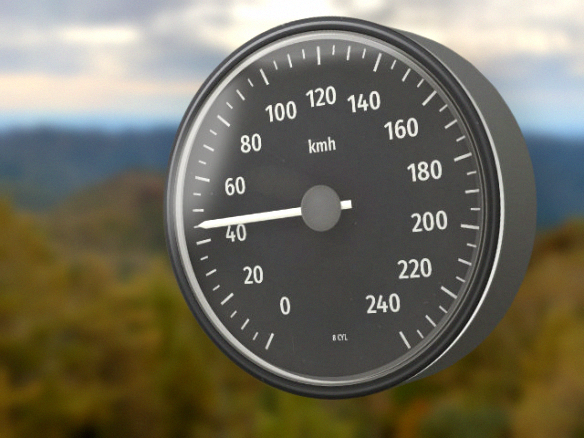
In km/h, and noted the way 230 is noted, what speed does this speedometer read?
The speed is 45
